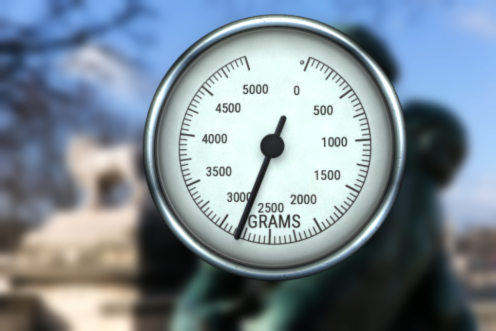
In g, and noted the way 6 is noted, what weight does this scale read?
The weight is 2800
